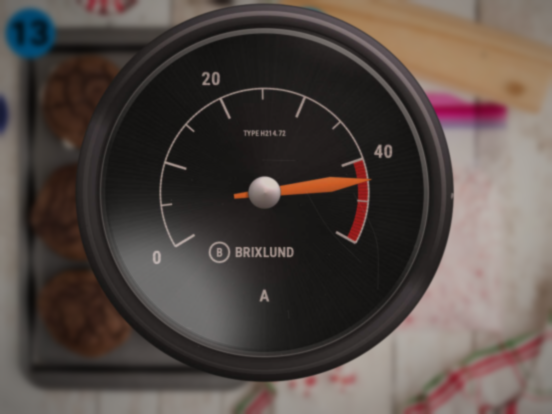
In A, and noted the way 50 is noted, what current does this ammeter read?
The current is 42.5
